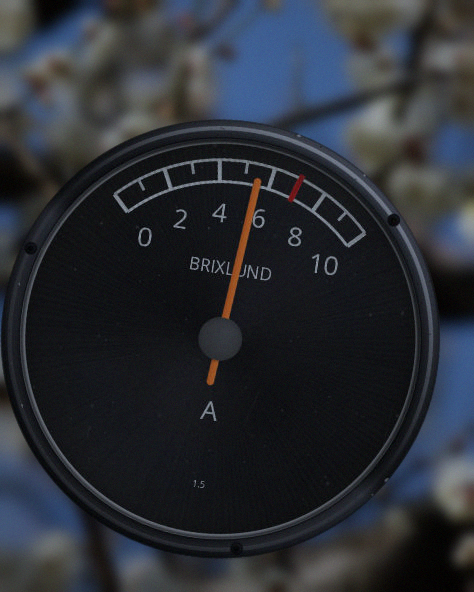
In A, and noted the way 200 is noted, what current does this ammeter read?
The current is 5.5
